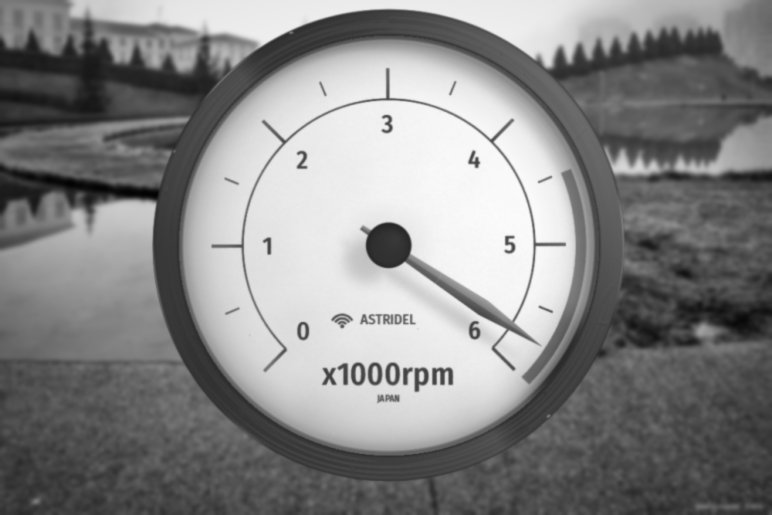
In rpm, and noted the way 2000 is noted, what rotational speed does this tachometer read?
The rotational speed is 5750
